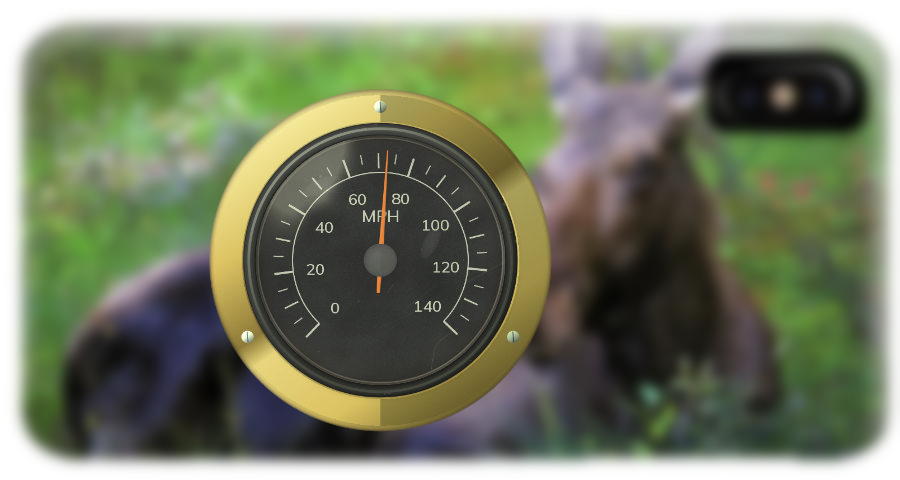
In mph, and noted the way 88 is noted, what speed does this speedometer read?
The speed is 72.5
